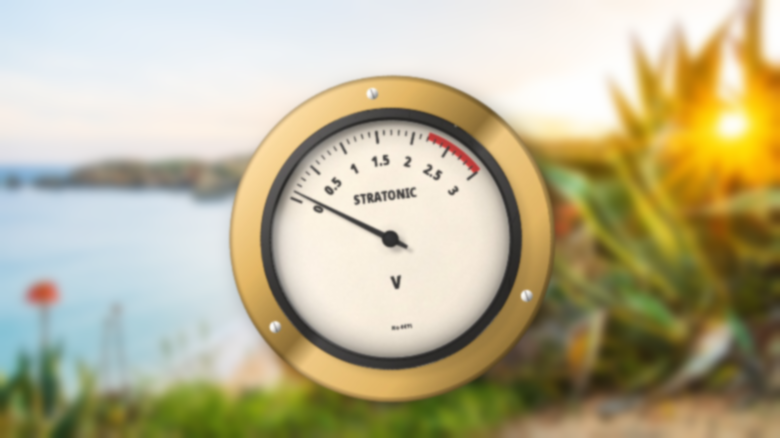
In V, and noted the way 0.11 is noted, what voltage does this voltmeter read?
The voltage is 0.1
